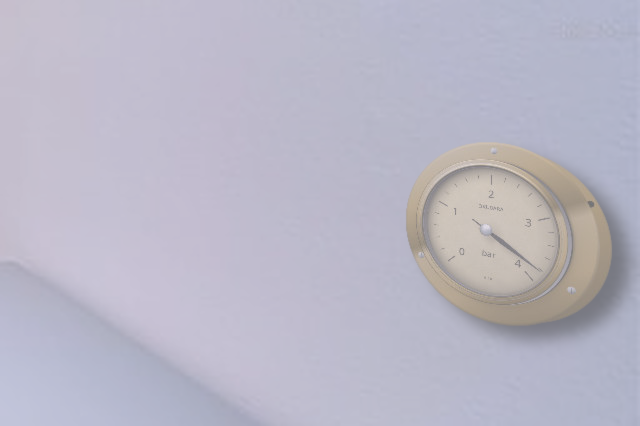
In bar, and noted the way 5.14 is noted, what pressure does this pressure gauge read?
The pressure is 3.8
